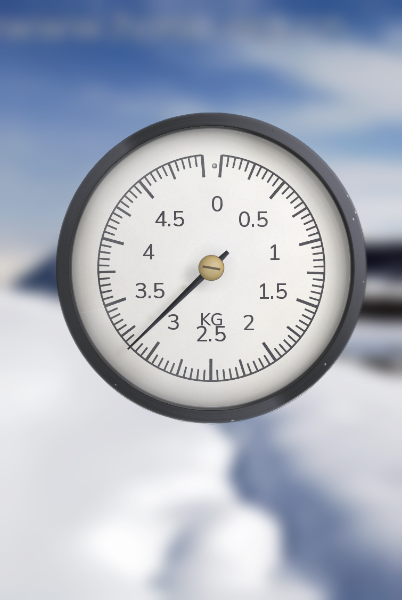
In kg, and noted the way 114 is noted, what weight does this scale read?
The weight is 3.15
